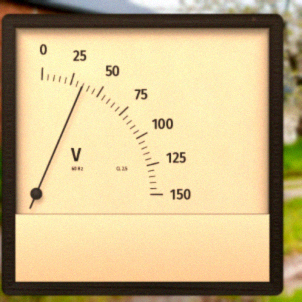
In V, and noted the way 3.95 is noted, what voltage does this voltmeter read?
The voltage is 35
